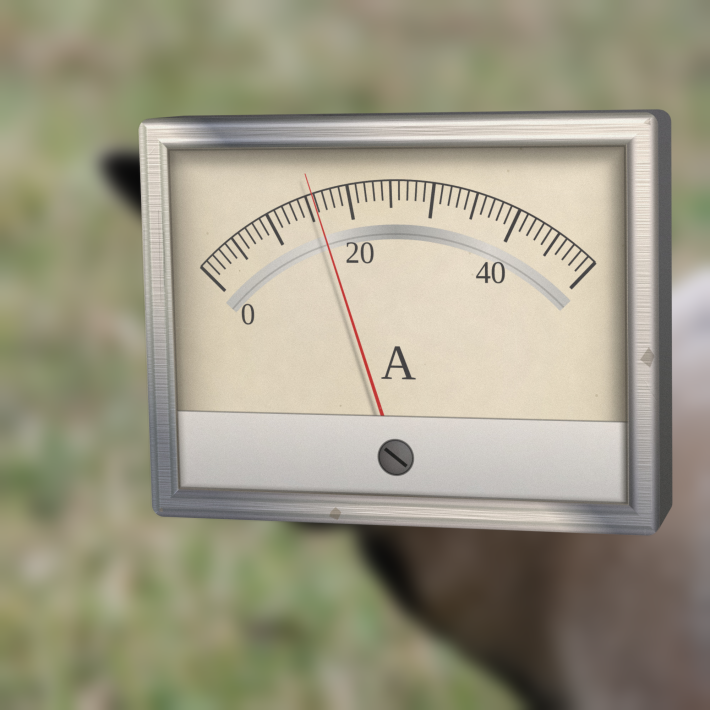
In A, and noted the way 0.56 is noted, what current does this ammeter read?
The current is 16
